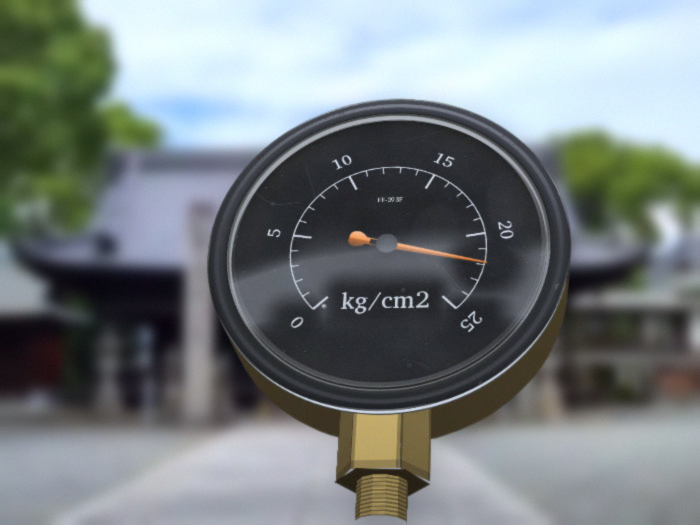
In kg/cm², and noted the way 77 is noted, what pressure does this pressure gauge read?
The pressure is 22
